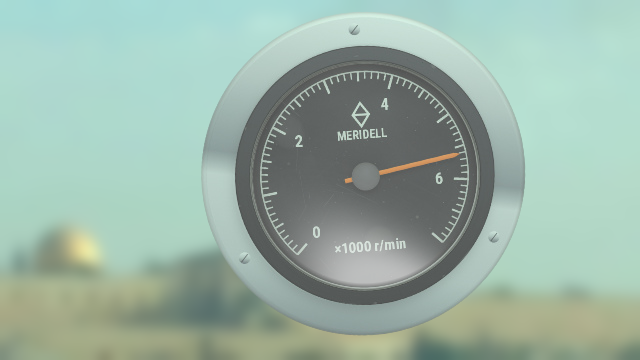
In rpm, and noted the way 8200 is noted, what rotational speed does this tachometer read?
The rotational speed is 5600
